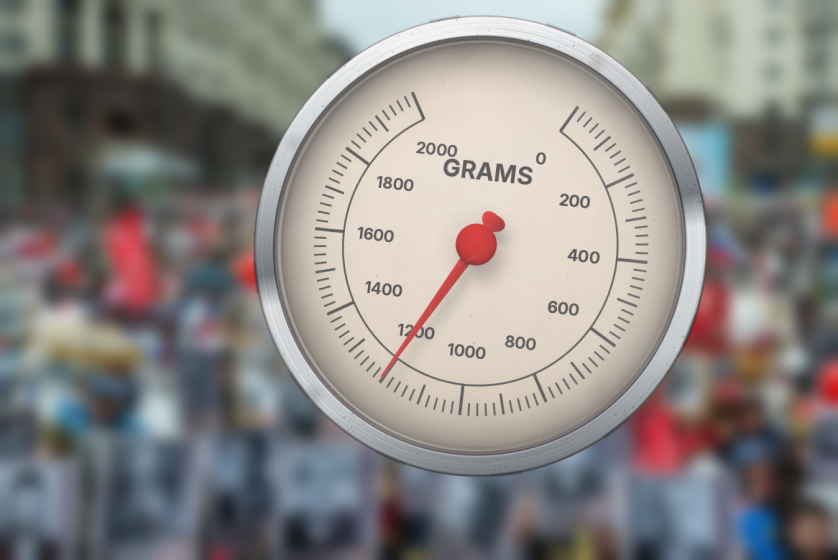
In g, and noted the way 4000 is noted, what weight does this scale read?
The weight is 1200
